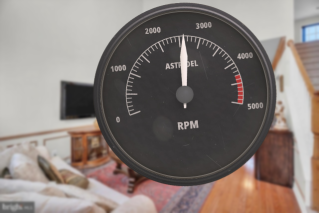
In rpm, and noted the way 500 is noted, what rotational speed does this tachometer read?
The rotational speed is 2600
